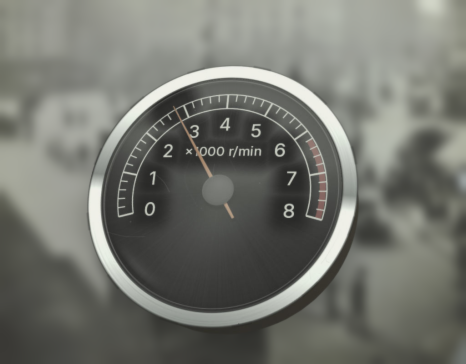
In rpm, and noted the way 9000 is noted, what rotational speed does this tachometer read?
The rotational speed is 2800
